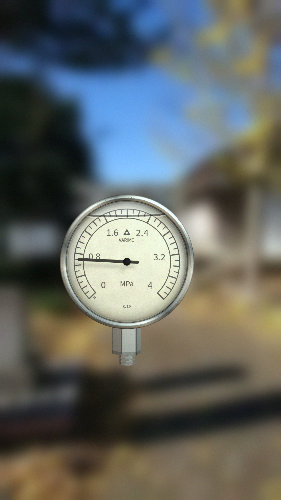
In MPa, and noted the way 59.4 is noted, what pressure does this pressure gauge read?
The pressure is 0.7
